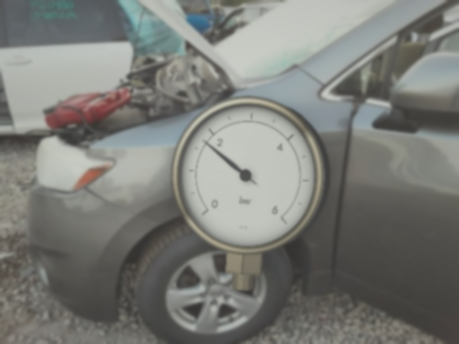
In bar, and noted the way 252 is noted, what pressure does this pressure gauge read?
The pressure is 1.75
